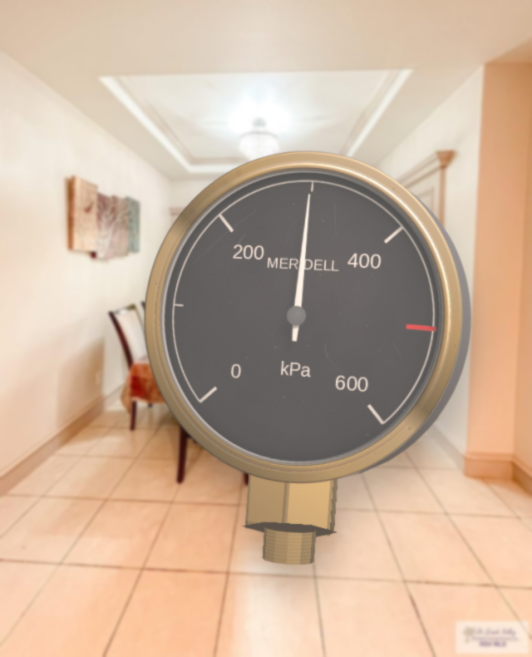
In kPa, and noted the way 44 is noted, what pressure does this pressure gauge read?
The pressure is 300
